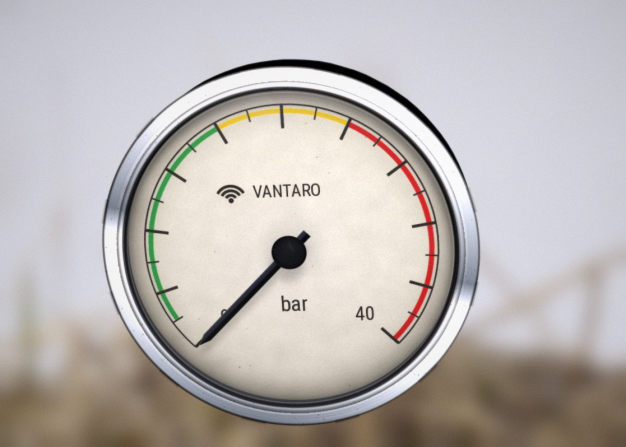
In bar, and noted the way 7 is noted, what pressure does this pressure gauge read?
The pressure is 0
